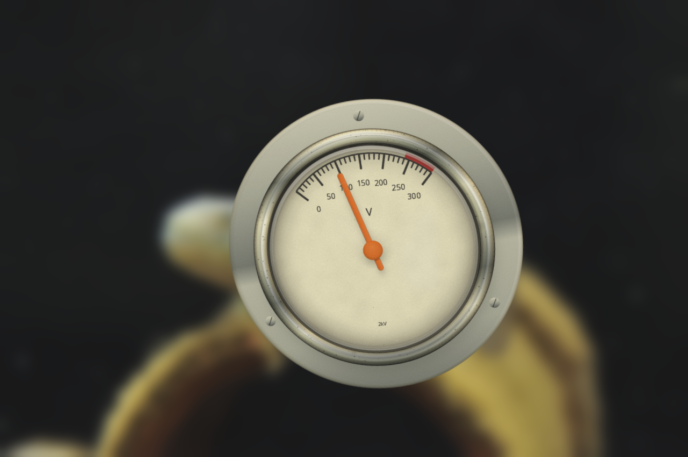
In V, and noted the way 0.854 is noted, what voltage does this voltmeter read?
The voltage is 100
